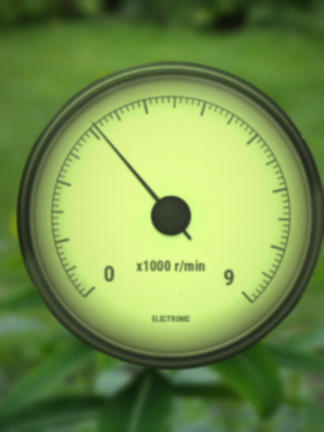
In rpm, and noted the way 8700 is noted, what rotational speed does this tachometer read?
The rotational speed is 3100
